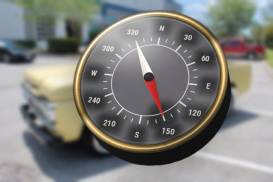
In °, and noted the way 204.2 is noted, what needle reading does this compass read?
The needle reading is 150
